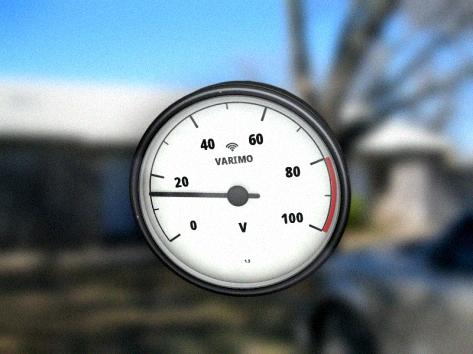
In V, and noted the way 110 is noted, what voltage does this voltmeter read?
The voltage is 15
